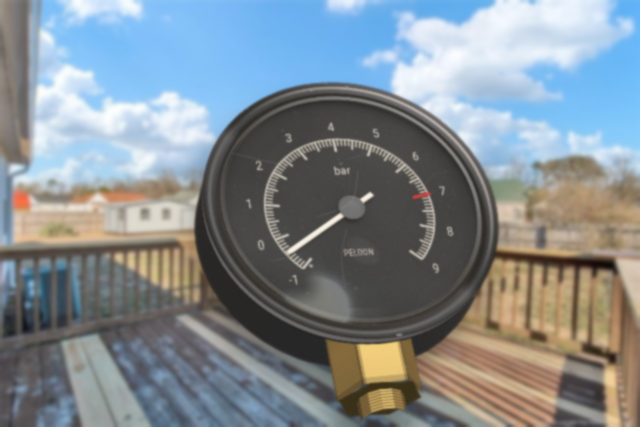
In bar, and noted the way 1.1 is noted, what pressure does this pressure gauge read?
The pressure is -0.5
